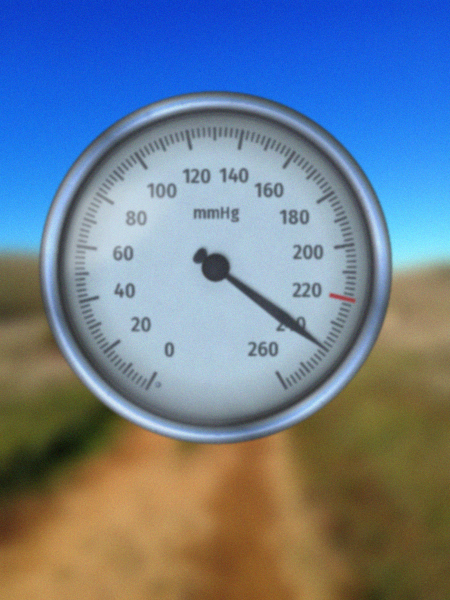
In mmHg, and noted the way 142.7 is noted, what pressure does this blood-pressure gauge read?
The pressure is 240
